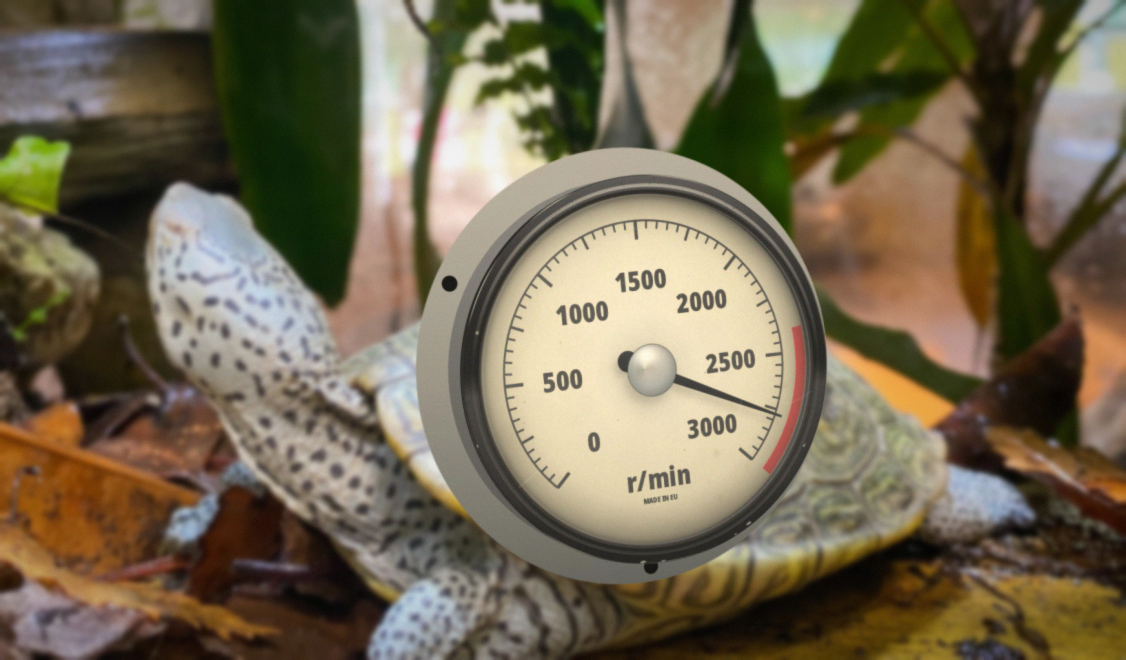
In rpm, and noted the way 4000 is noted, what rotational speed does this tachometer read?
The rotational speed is 2775
